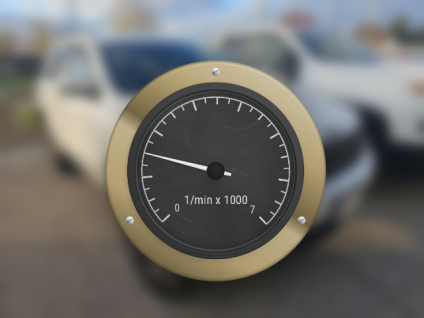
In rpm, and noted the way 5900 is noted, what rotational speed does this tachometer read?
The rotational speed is 1500
